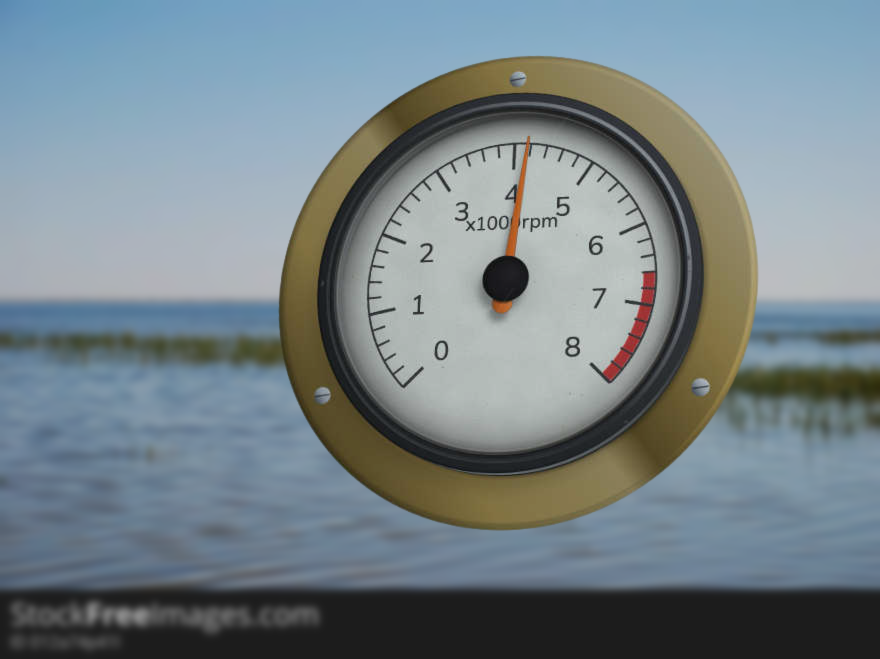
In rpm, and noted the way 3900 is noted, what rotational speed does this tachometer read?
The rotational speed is 4200
